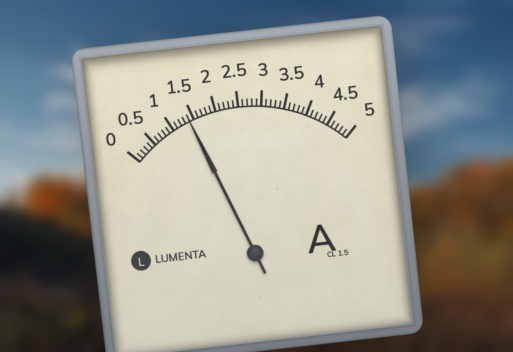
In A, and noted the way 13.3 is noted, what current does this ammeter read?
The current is 1.4
